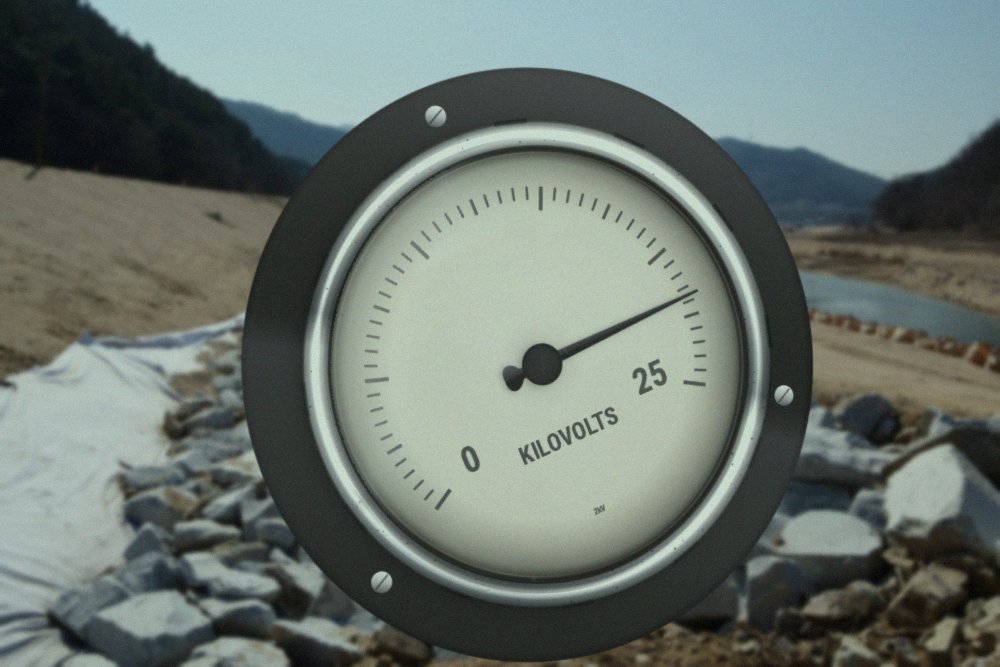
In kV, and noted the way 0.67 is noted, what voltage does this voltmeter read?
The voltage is 21.75
